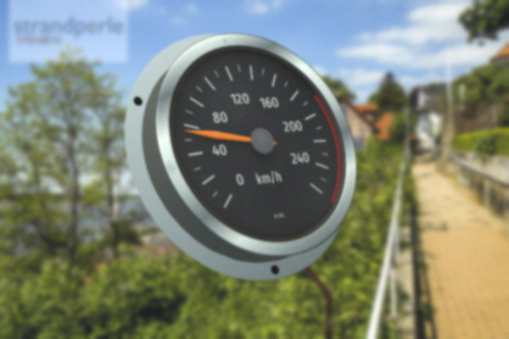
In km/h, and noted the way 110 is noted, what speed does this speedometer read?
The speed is 55
